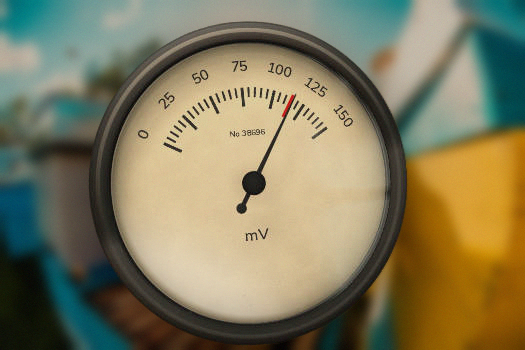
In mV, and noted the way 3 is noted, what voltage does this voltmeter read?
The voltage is 115
